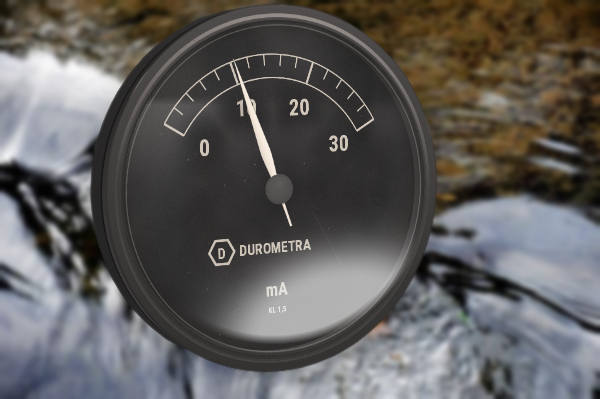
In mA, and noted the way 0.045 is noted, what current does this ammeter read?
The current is 10
